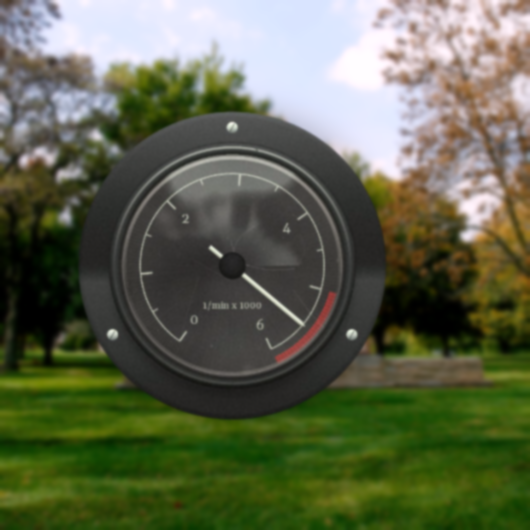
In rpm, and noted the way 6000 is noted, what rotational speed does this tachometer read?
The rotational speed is 5500
